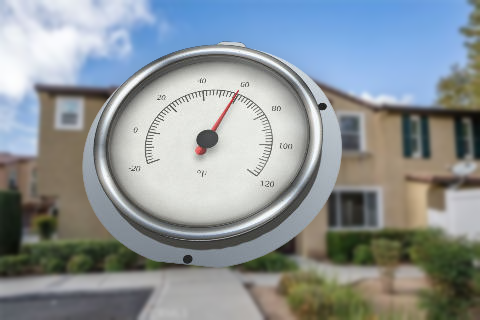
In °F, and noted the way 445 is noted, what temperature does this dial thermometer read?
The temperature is 60
